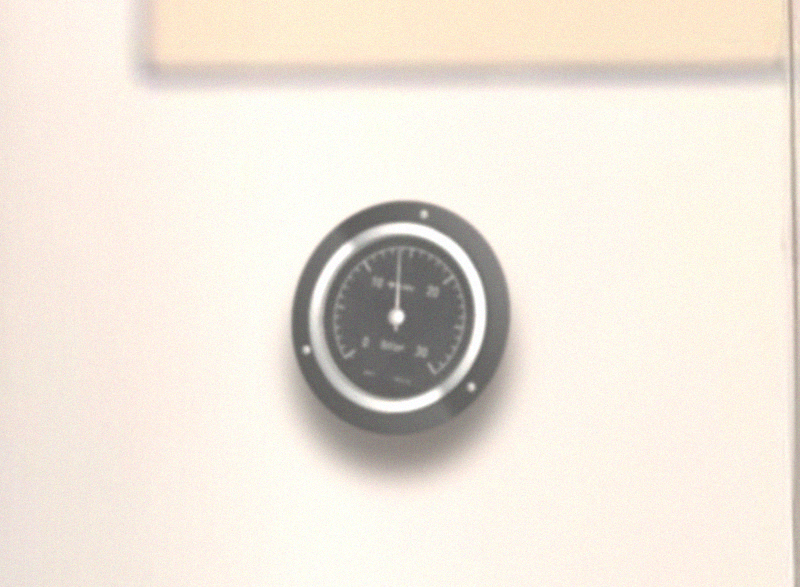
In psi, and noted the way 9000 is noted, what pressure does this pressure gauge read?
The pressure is 14
